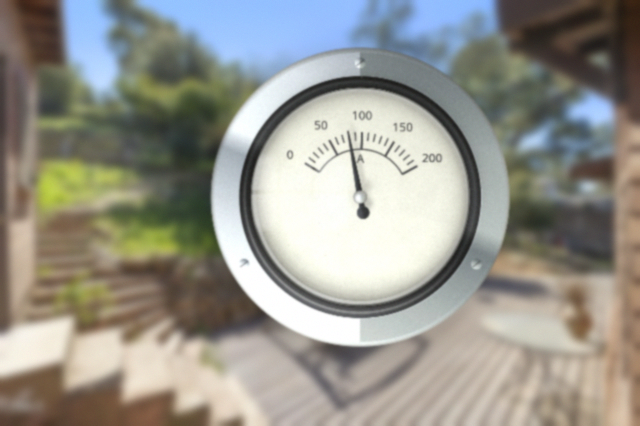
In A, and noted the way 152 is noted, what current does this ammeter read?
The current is 80
